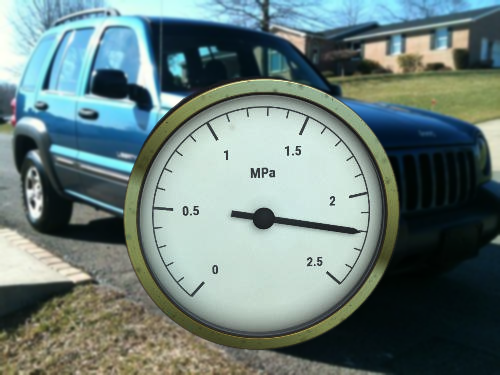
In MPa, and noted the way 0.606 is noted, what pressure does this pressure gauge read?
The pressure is 2.2
